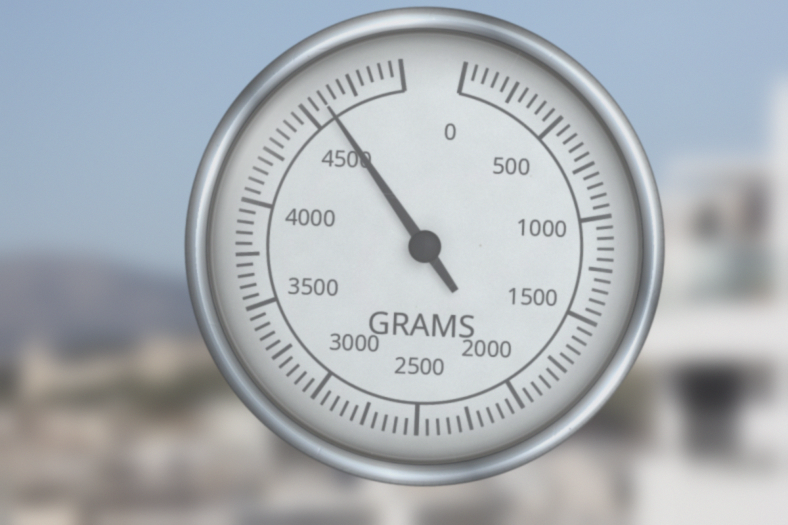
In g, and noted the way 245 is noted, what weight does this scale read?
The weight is 4600
